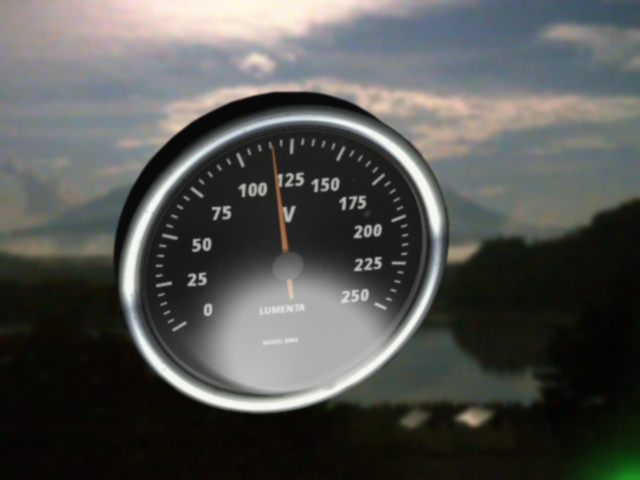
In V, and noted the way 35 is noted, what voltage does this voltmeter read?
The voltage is 115
